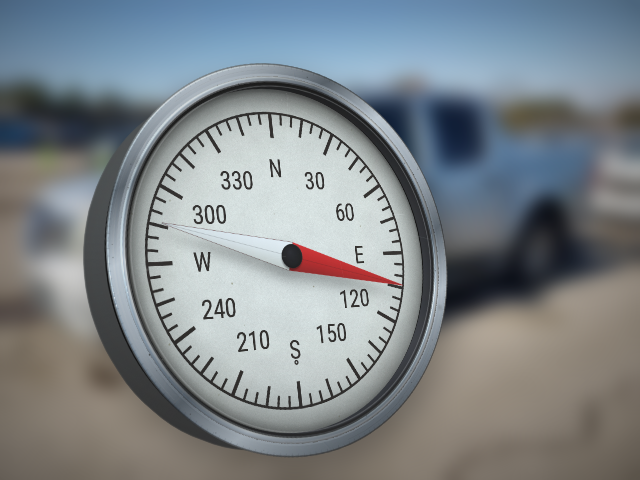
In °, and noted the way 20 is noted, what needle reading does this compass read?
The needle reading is 105
